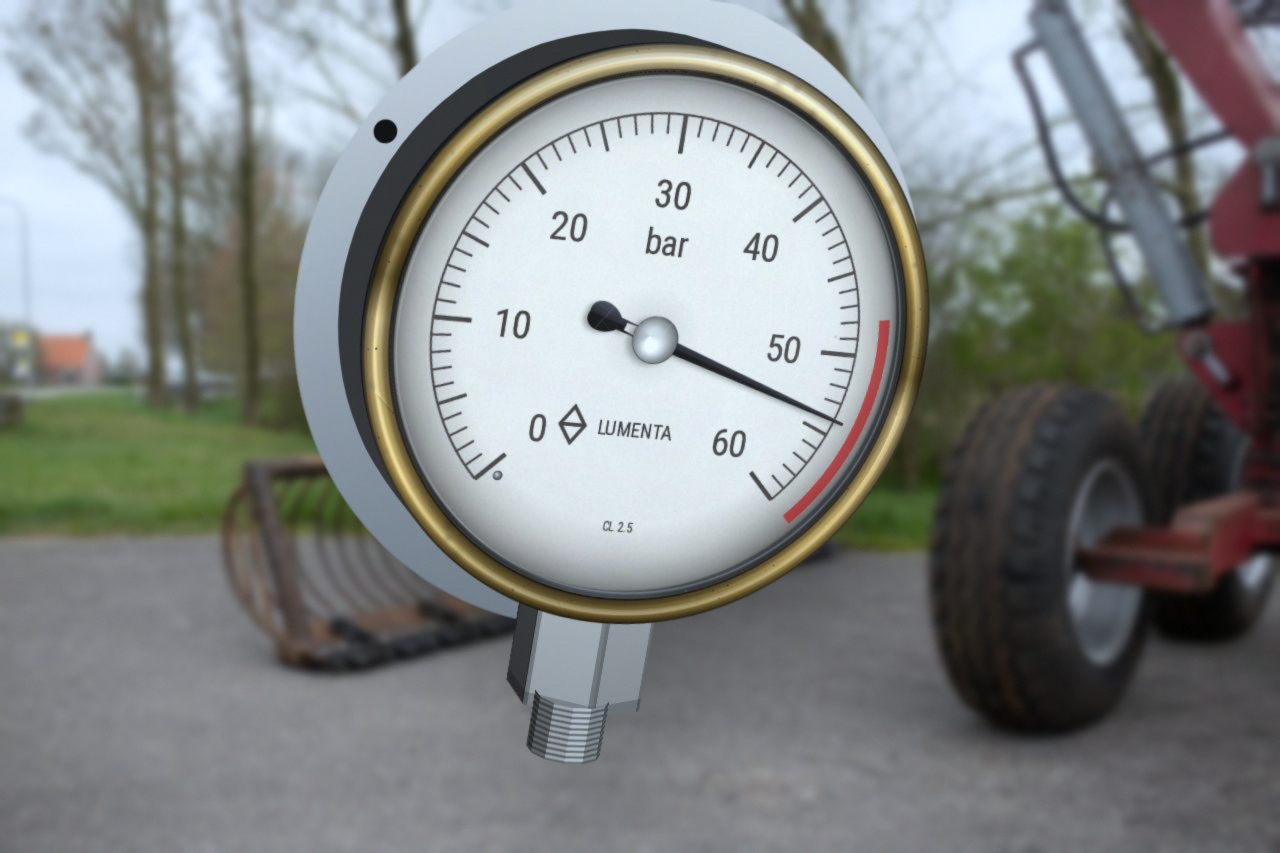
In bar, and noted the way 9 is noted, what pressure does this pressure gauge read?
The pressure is 54
